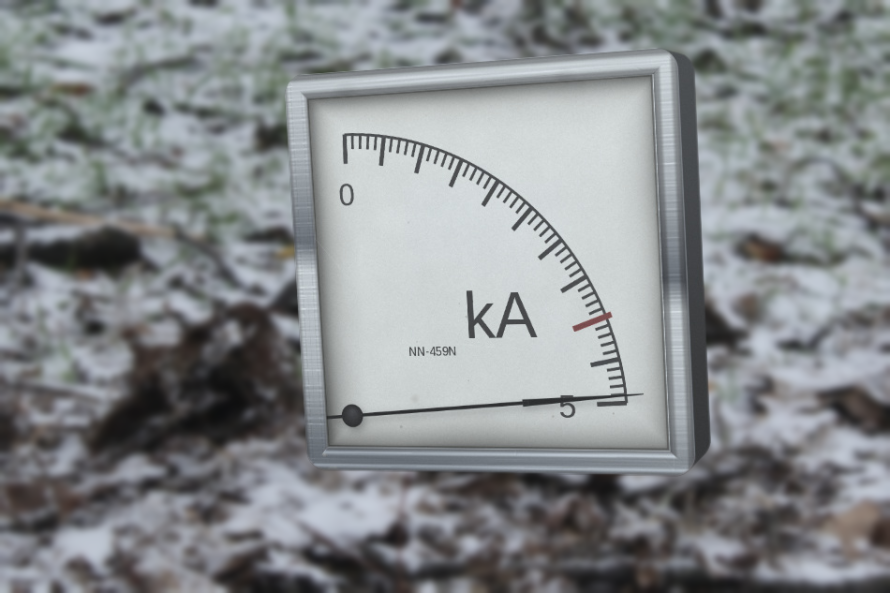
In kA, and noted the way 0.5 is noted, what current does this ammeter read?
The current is 4.9
